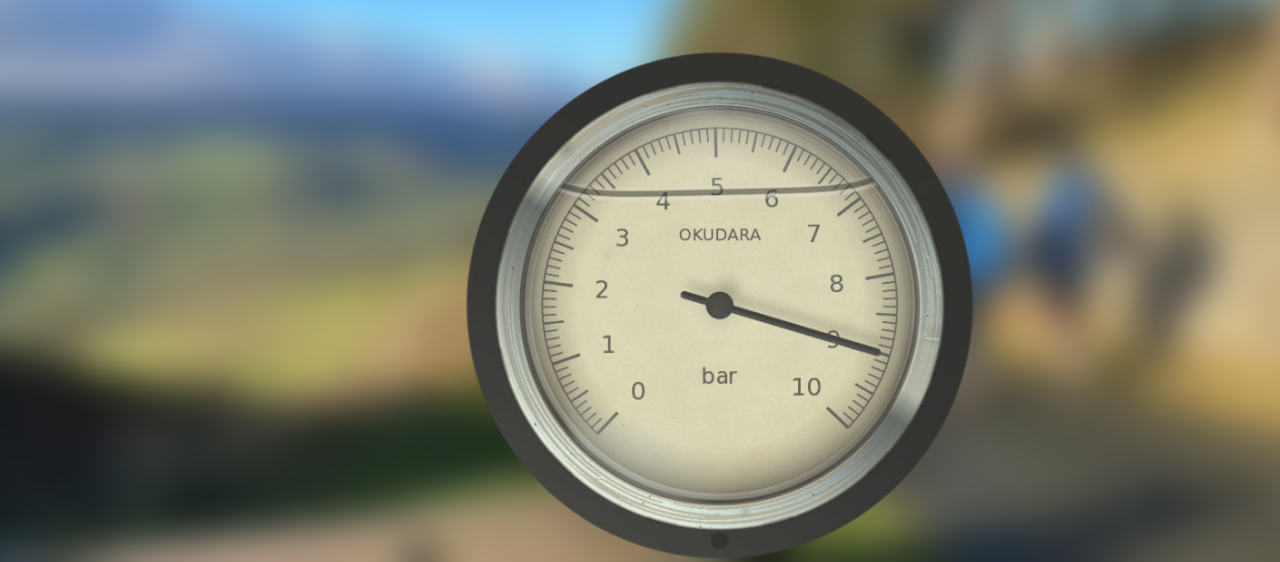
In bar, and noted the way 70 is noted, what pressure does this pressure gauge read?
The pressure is 9
